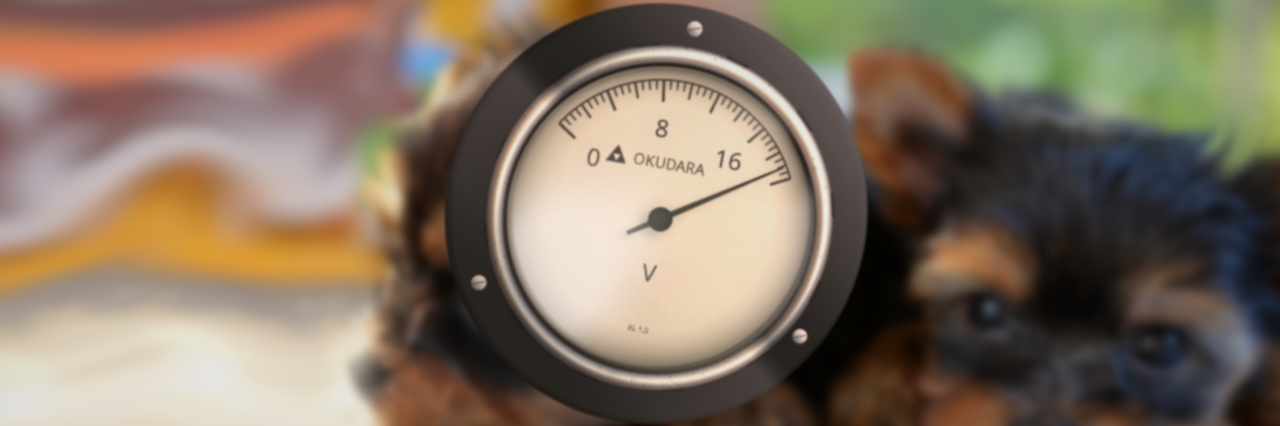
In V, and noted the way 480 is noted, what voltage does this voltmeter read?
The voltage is 19
